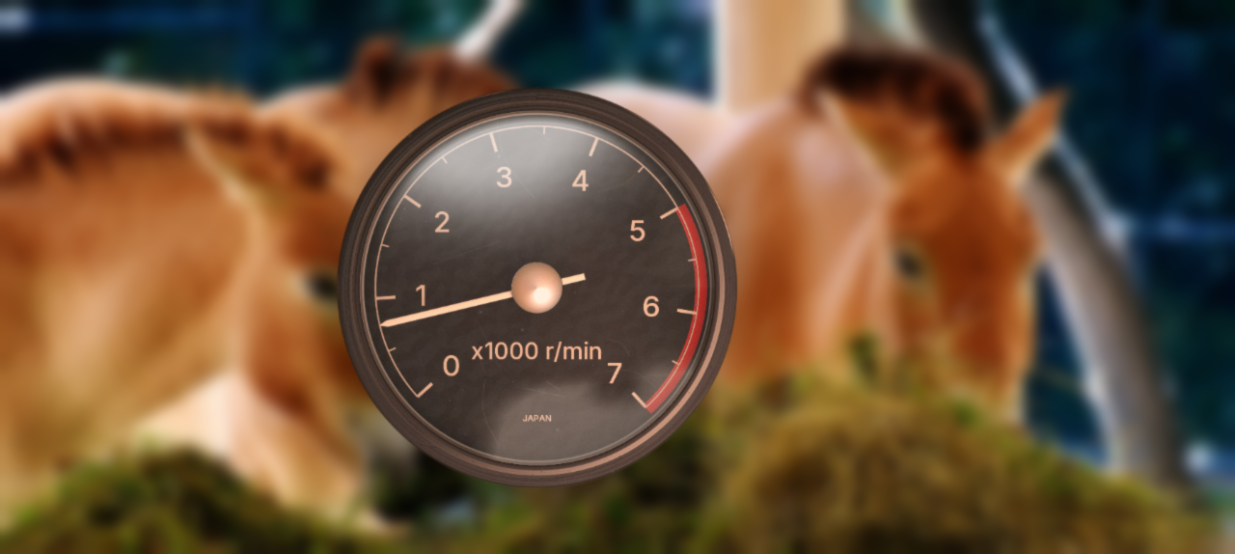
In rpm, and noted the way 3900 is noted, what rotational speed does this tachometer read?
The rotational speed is 750
